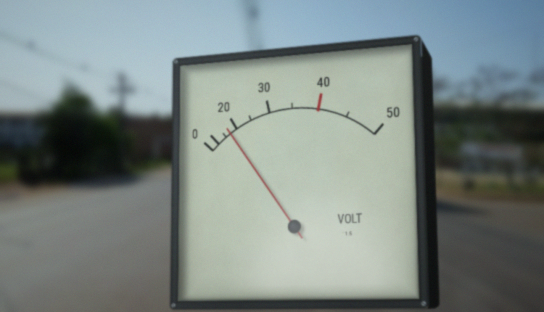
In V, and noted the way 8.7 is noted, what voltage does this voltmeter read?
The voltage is 17.5
